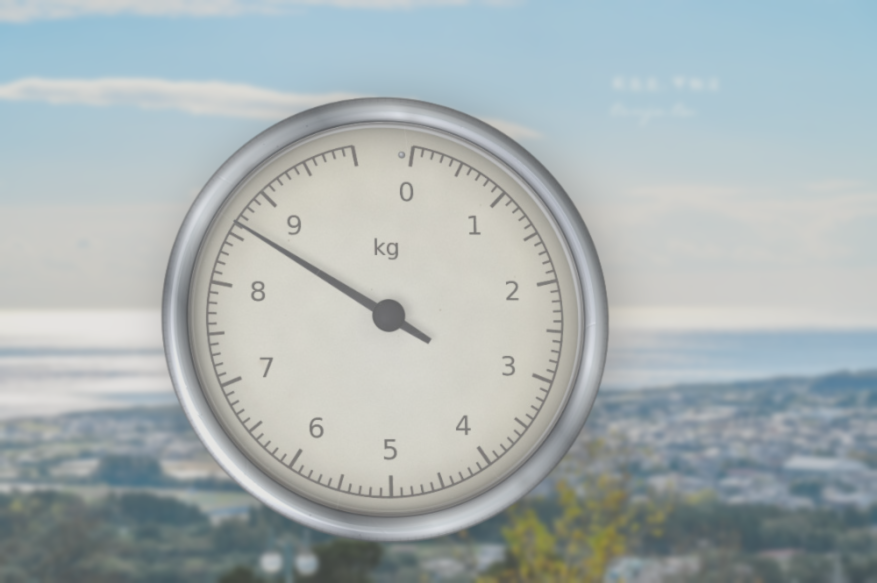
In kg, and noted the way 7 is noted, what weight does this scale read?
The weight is 8.6
